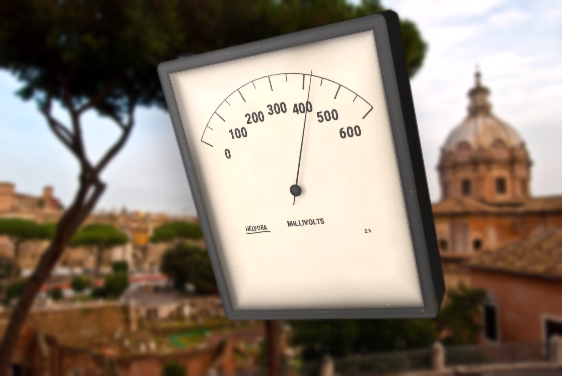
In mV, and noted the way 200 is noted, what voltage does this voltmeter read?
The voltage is 425
